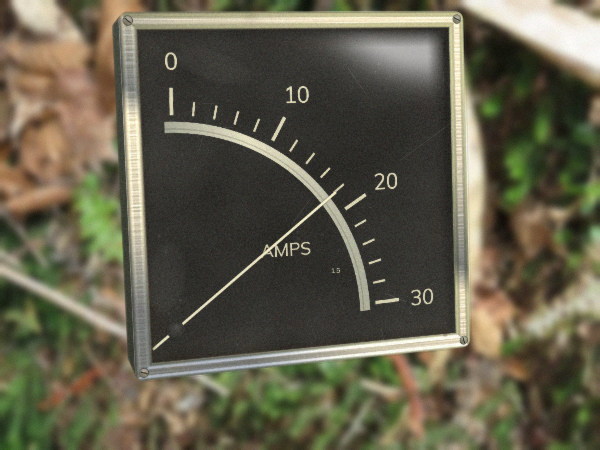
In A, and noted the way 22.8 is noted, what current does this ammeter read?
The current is 18
